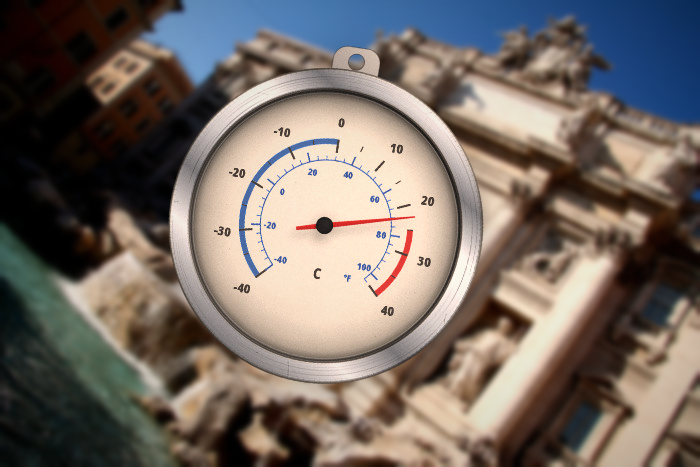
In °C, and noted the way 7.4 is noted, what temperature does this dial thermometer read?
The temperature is 22.5
